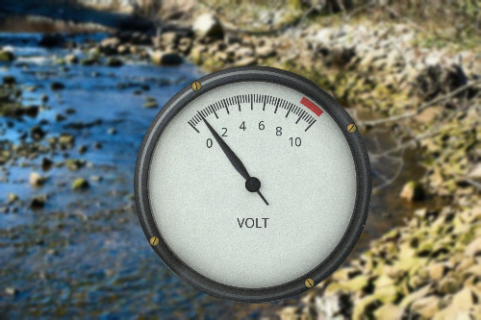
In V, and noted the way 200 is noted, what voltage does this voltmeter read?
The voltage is 1
